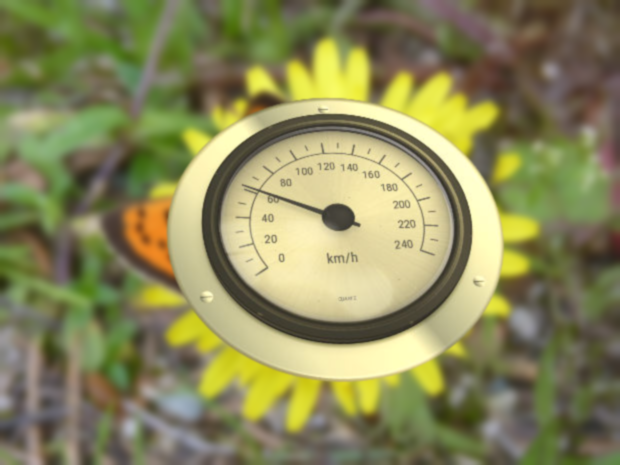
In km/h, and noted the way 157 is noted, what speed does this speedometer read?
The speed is 60
